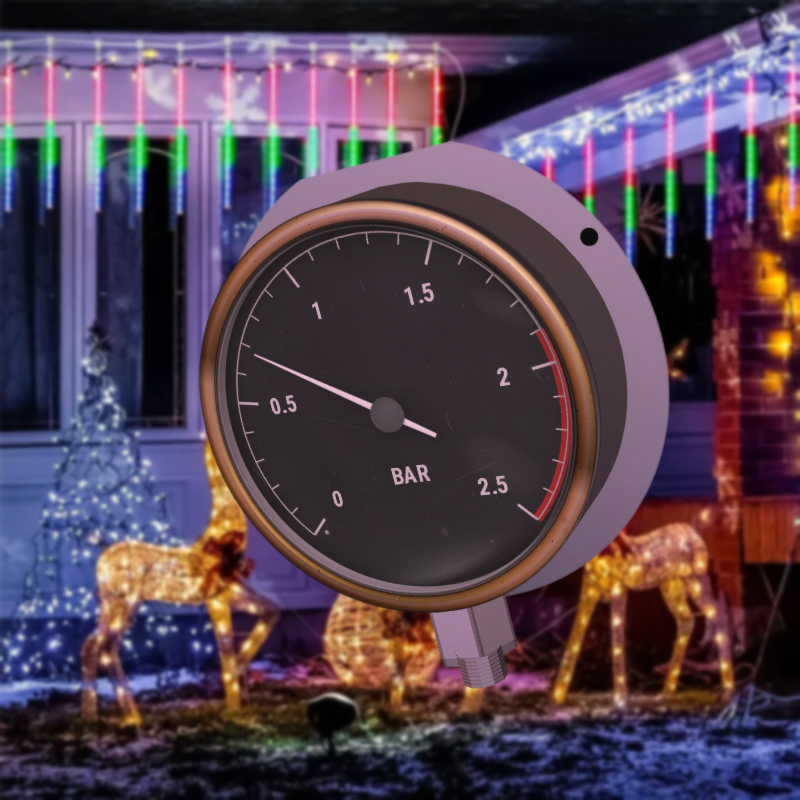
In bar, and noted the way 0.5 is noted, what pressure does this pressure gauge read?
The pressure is 0.7
